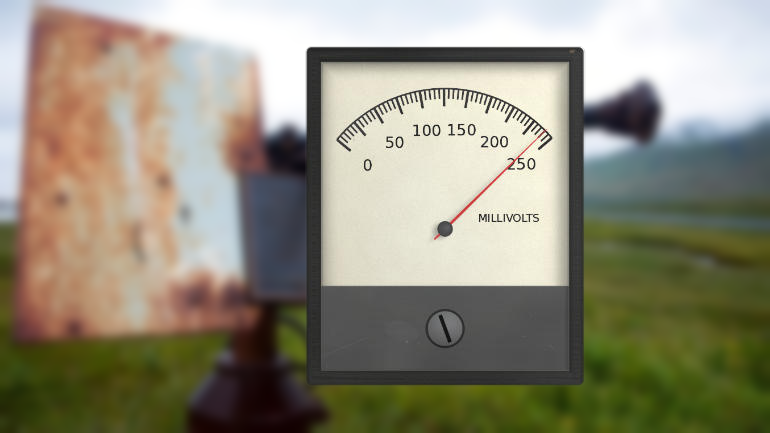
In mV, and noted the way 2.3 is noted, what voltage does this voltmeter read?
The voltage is 240
